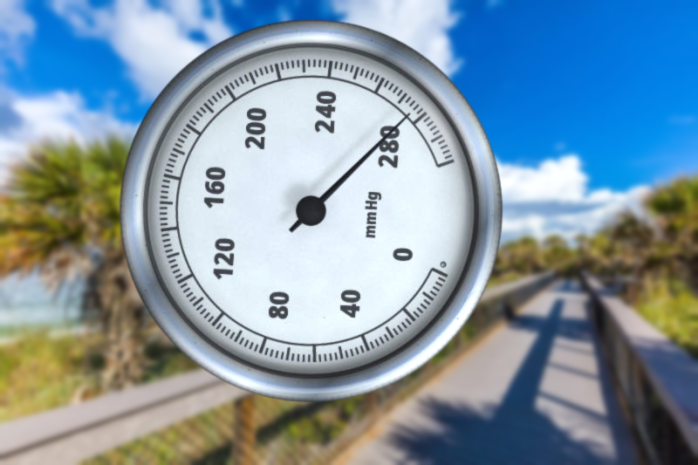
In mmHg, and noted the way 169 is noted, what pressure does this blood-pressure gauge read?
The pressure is 276
